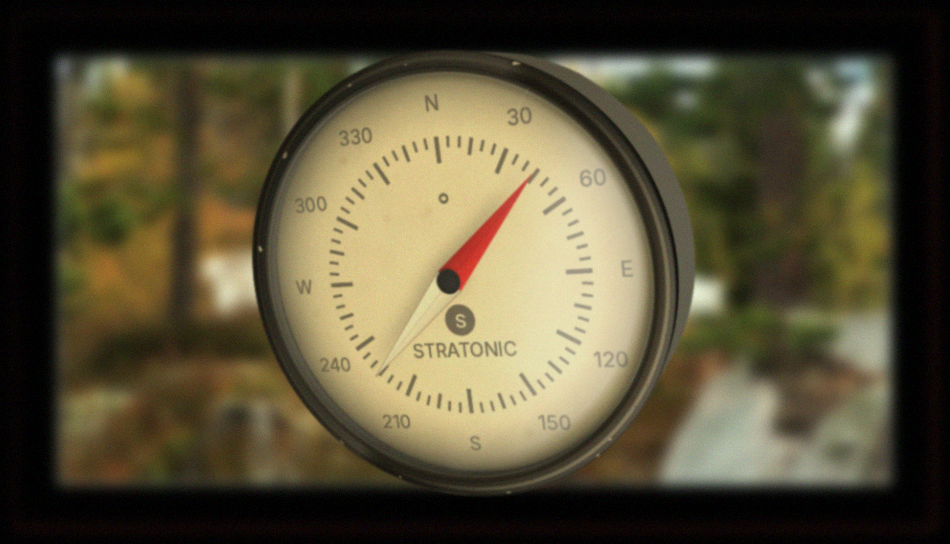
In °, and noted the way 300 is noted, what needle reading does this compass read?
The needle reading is 45
